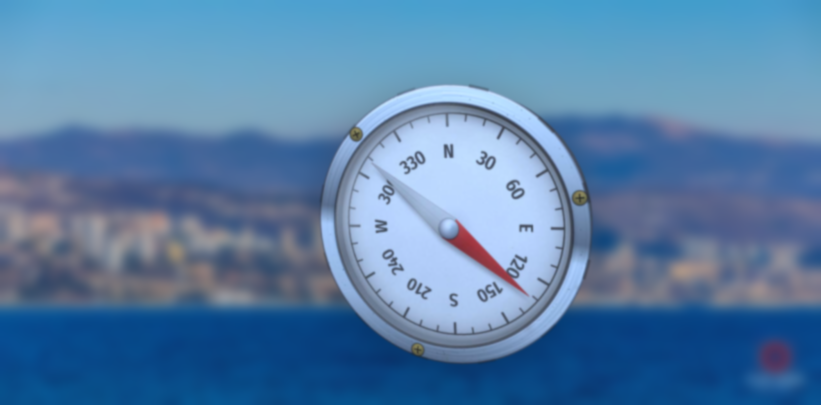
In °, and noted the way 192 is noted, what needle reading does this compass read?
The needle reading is 130
